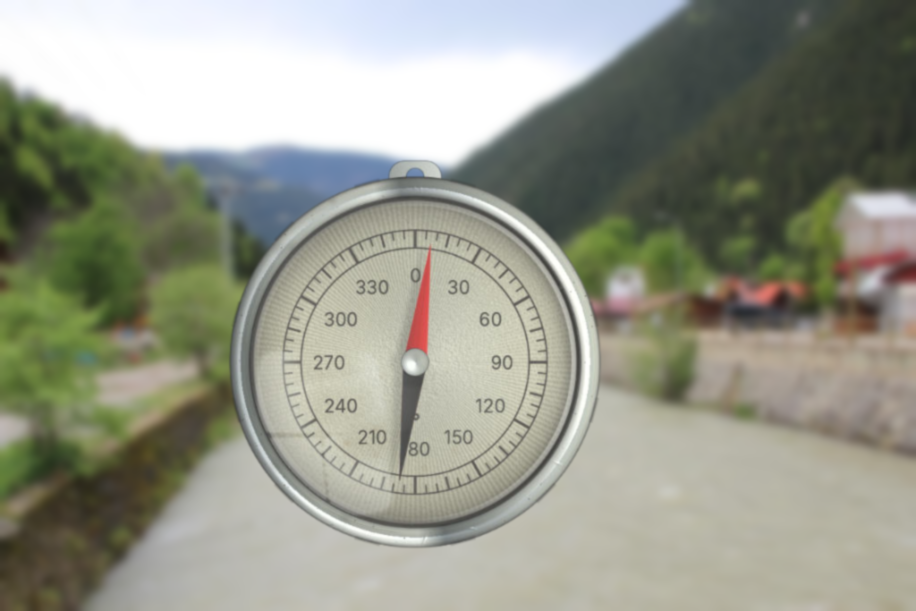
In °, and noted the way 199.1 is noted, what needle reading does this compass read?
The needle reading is 7.5
